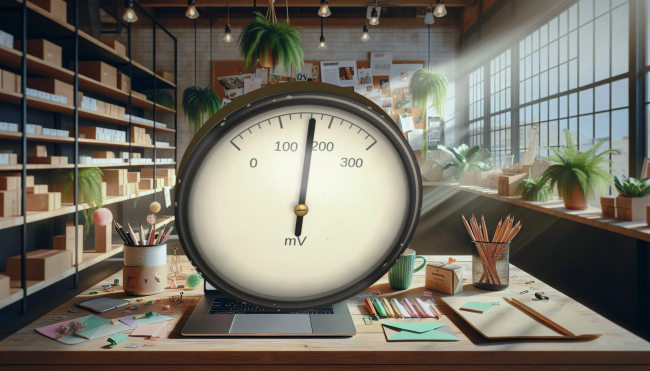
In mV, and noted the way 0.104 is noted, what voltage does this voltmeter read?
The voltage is 160
